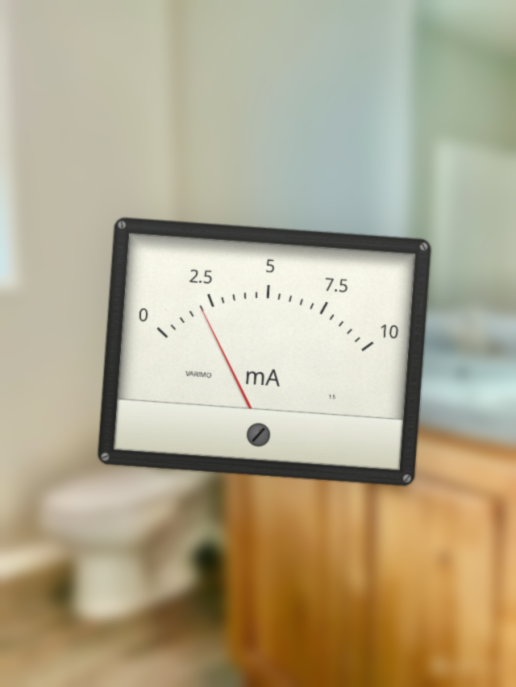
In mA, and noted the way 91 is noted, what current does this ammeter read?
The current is 2
